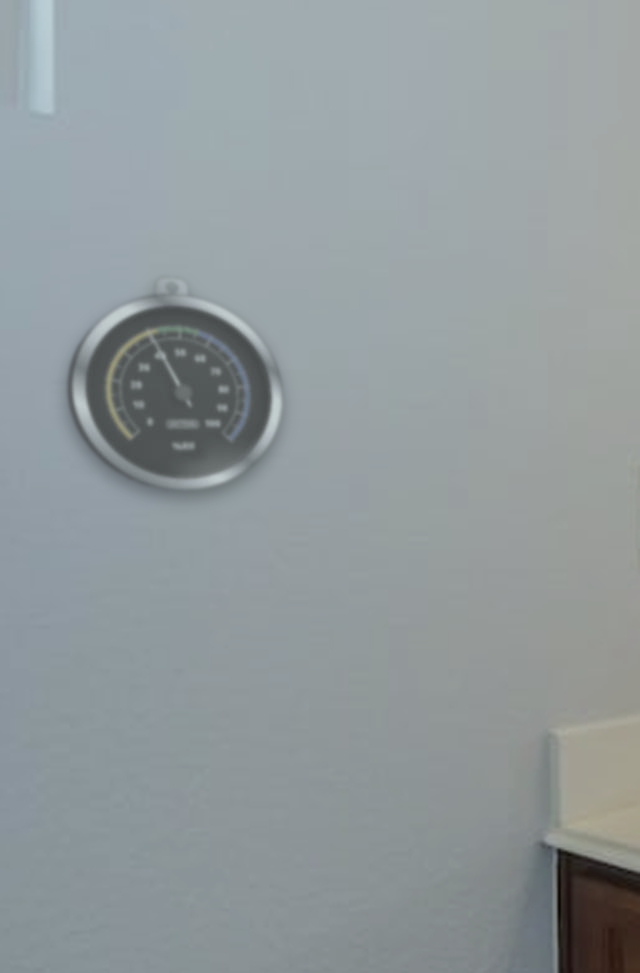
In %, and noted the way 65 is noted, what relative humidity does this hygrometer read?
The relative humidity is 40
